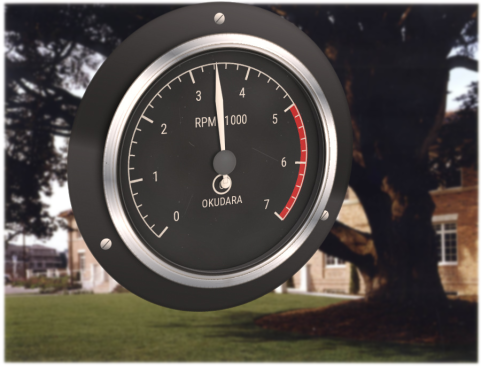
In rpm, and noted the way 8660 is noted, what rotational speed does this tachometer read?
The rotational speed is 3400
